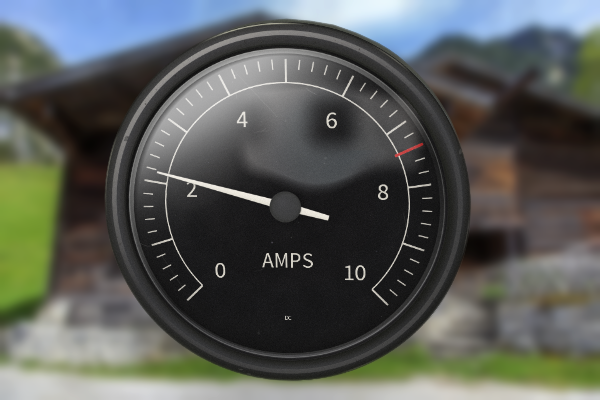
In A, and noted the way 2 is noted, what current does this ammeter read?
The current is 2.2
